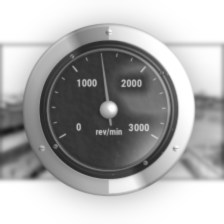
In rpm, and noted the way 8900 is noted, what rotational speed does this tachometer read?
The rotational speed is 1400
